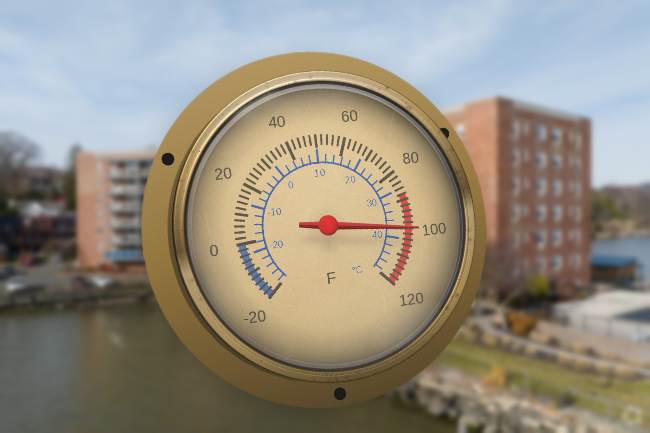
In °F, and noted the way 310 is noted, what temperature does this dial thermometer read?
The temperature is 100
